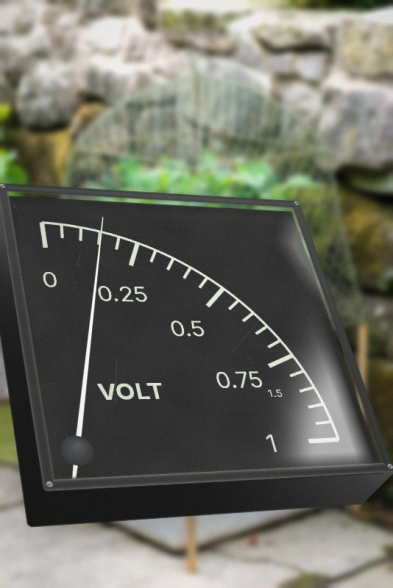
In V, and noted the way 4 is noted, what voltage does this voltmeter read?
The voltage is 0.15
